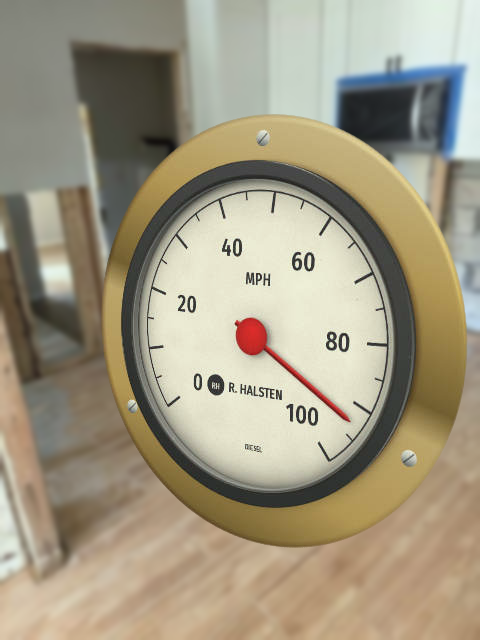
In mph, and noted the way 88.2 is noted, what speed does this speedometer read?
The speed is 92.5
